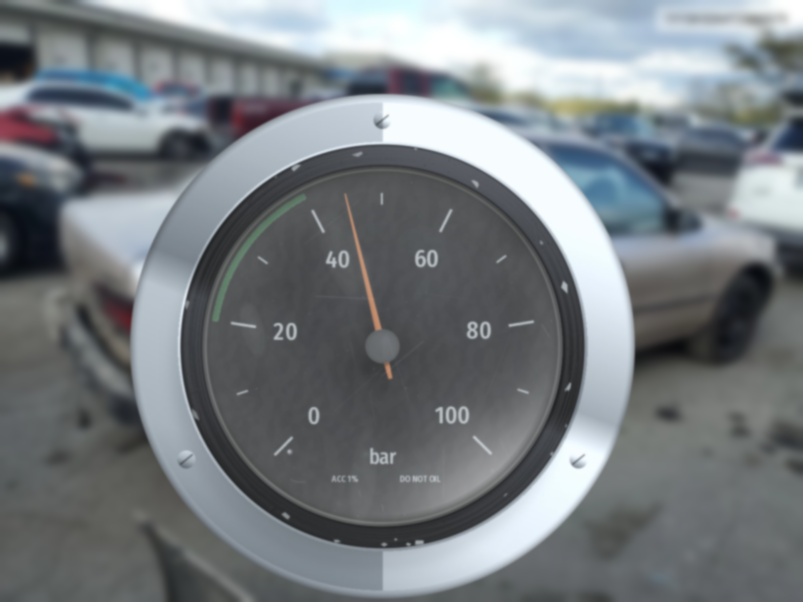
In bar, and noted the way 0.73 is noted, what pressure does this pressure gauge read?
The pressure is 45
